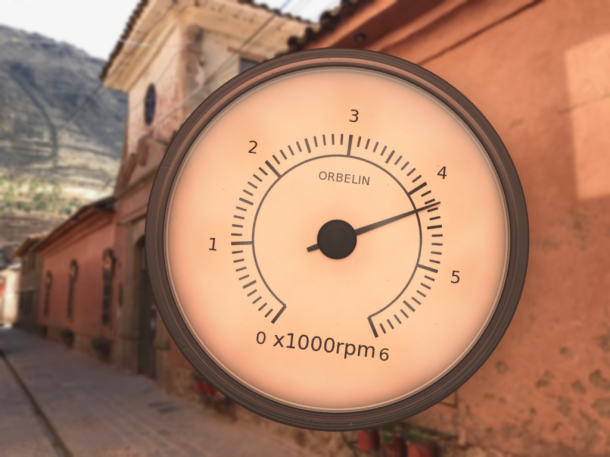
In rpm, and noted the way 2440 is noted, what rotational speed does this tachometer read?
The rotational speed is 4250
